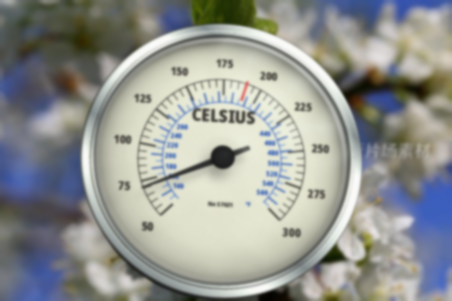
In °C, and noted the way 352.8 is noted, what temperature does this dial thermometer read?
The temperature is 70
